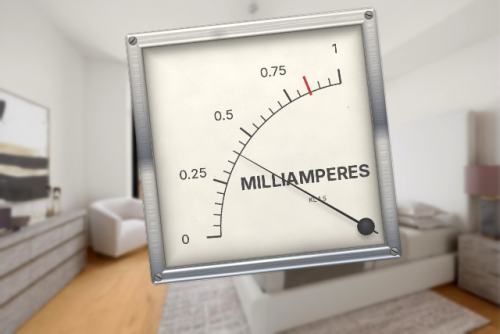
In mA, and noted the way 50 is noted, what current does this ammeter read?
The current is 0.4
